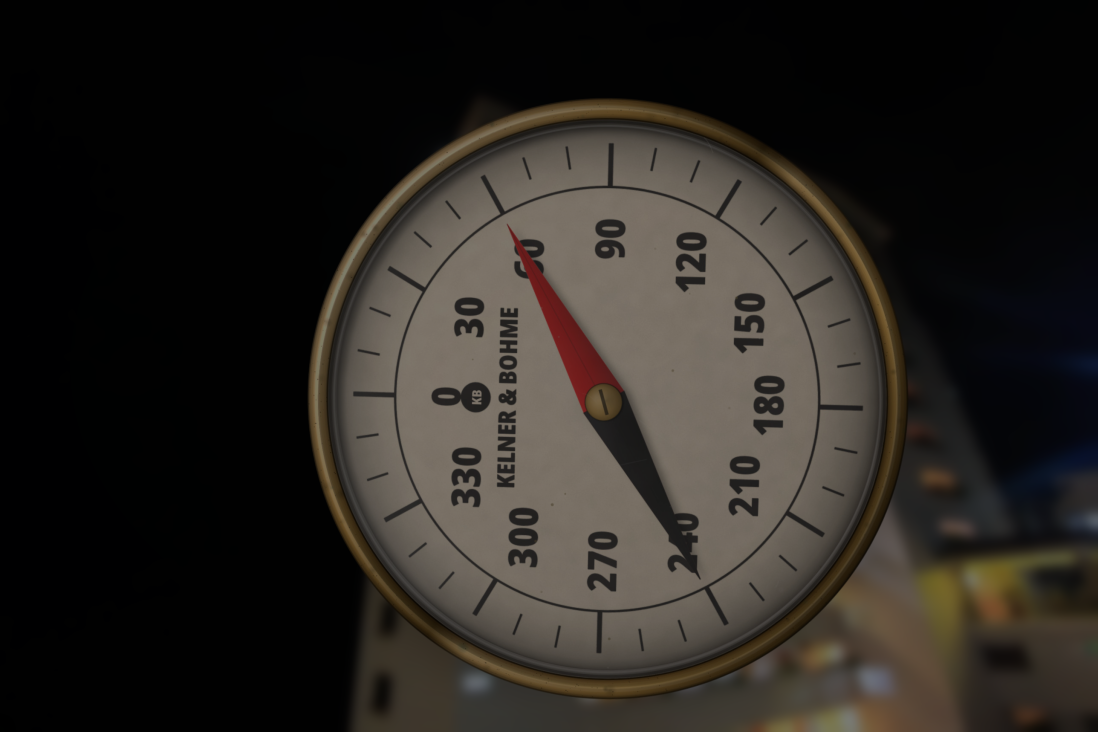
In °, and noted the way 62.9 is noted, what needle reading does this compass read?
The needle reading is 60
